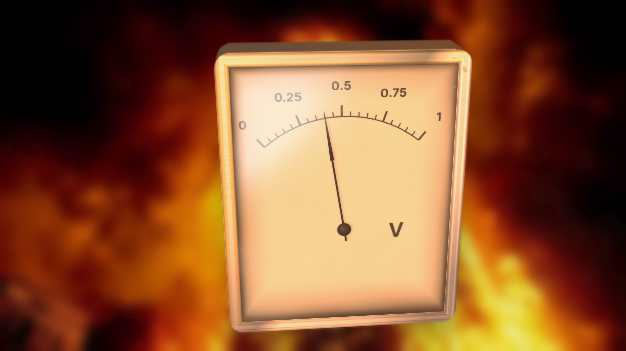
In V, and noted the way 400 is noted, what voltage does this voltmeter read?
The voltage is 0.4
